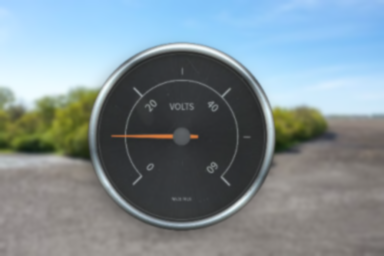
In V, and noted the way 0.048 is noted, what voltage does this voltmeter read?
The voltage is 10
